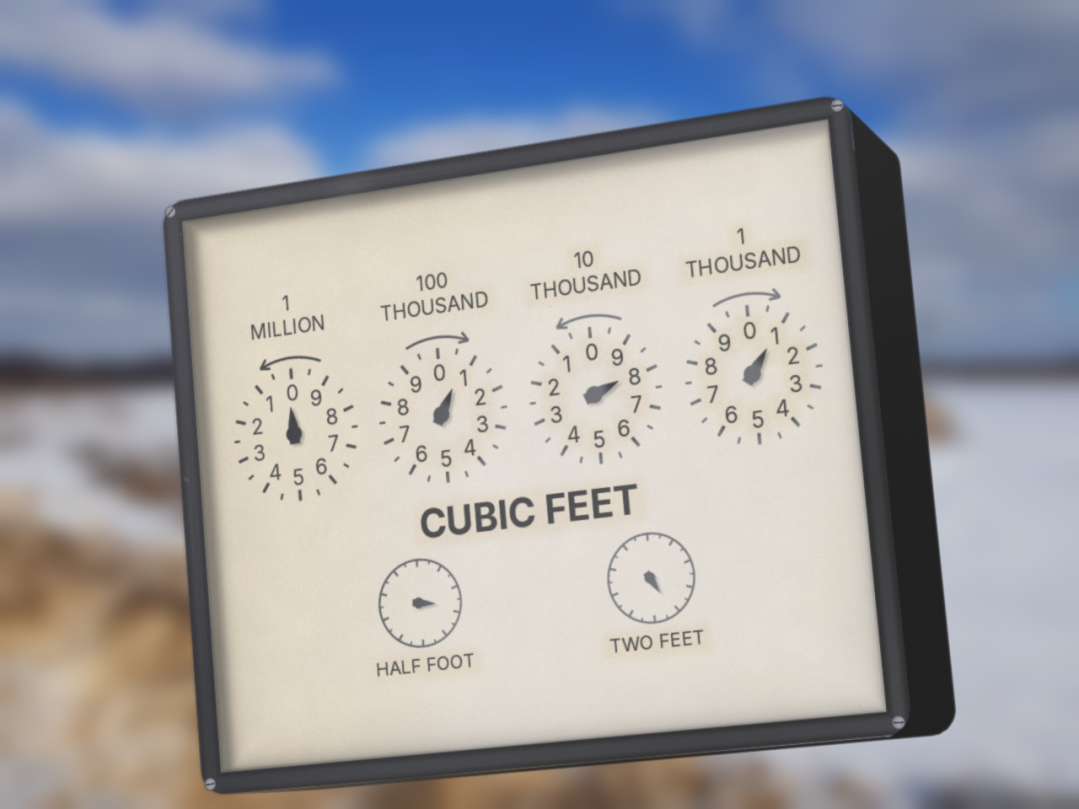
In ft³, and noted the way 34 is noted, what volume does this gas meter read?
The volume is 8100
